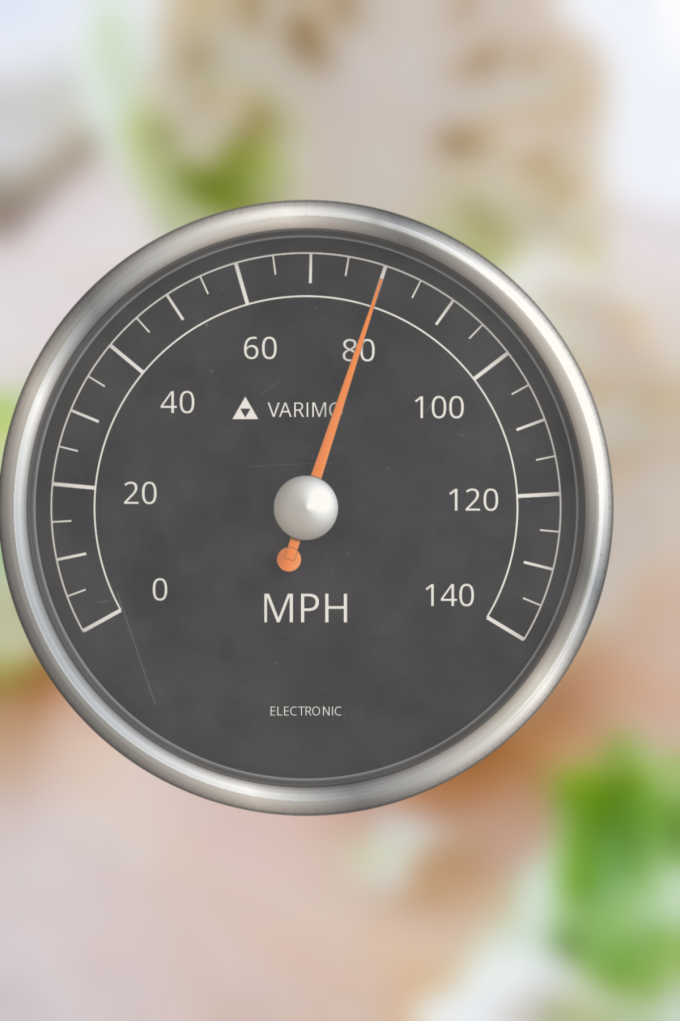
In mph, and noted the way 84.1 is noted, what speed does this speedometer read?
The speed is 80
